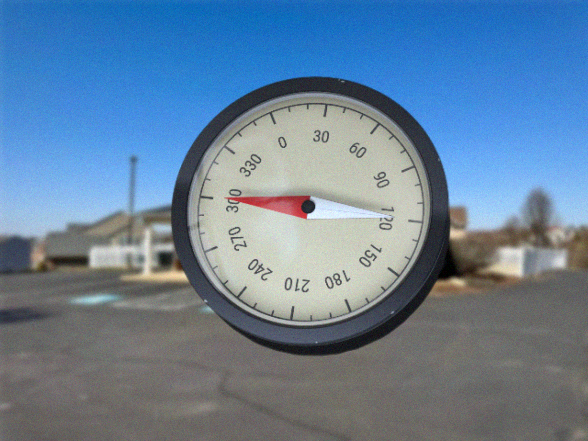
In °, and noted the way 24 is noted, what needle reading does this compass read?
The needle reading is 300
